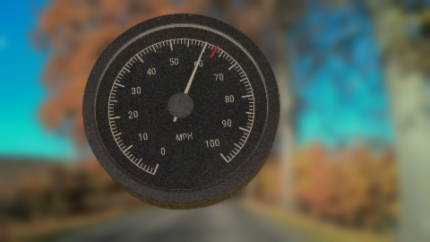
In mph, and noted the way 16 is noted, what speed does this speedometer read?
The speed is 60
